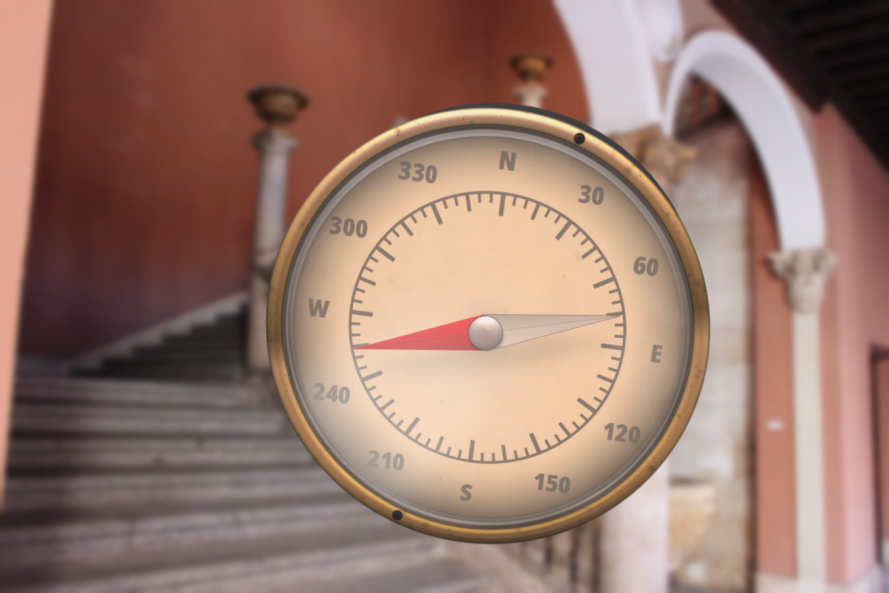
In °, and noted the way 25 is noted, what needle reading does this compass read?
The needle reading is 255
